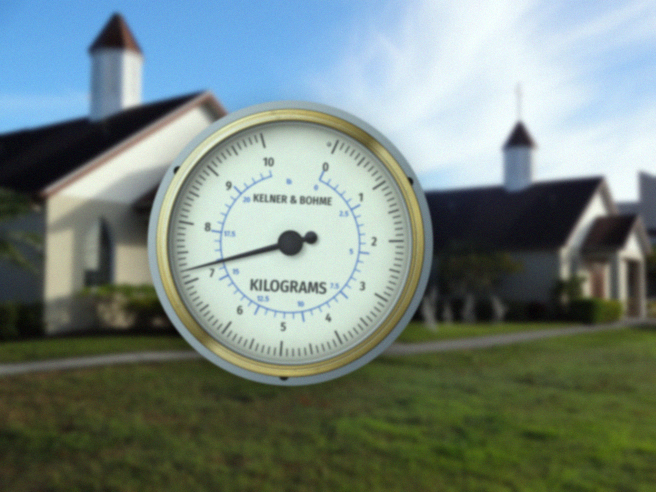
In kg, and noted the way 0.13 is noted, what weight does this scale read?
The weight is 7.2
